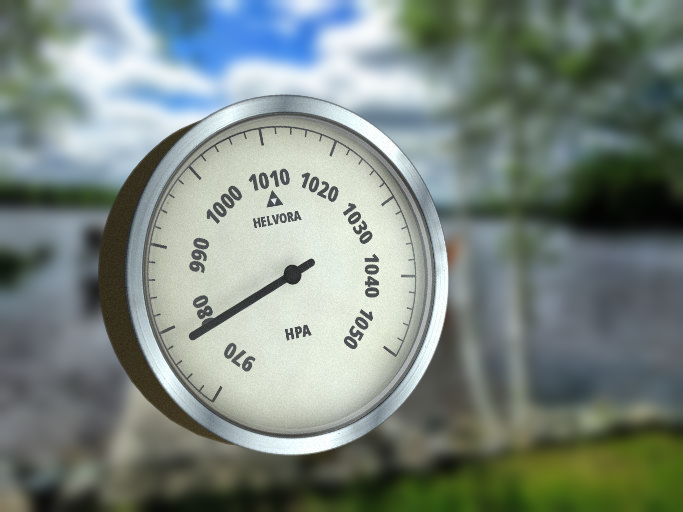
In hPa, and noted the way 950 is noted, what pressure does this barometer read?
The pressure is 978
